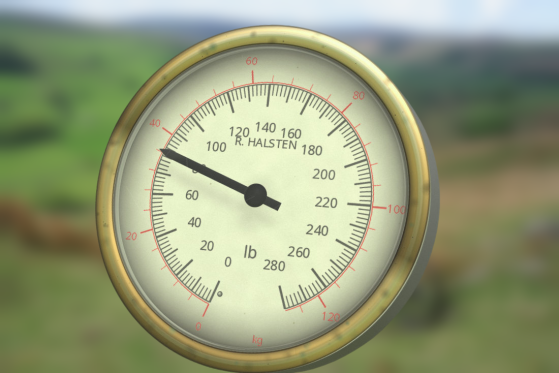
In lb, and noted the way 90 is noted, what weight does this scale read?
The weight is 80
